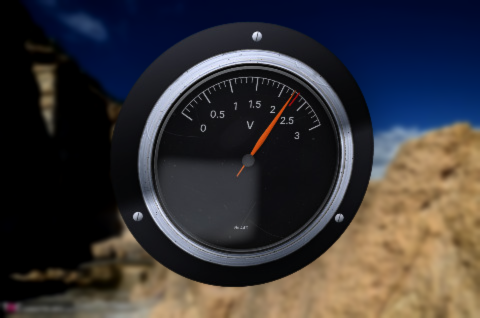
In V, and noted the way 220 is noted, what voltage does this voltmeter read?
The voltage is 2.2
